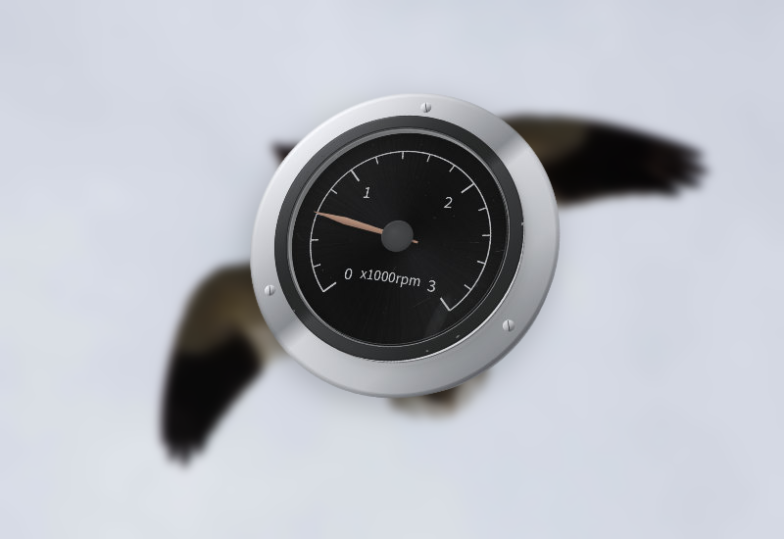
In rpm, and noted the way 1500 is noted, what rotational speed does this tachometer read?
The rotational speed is 600
